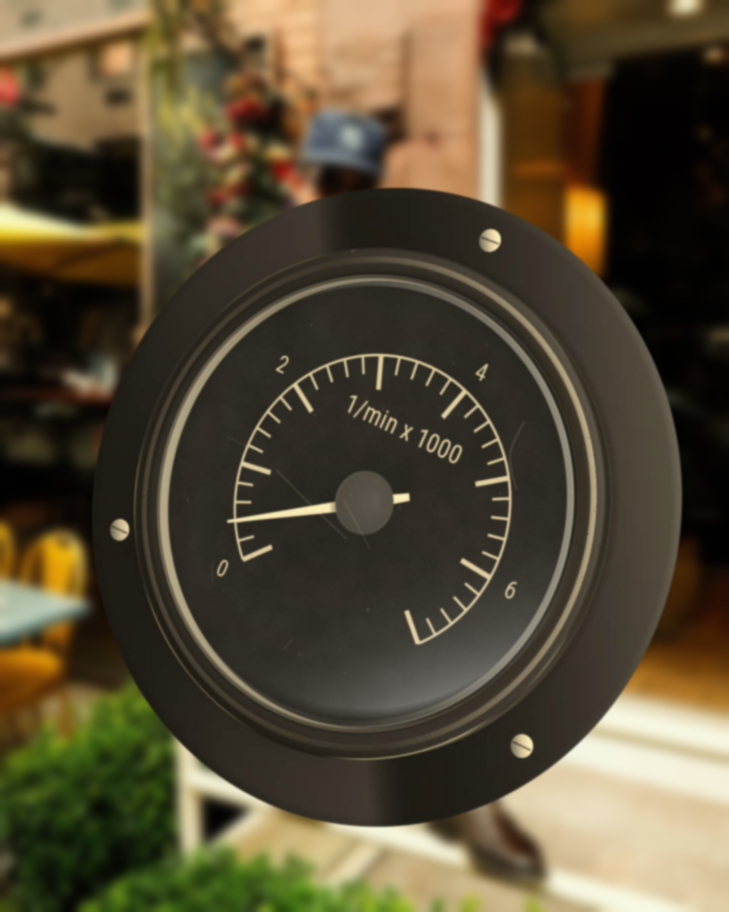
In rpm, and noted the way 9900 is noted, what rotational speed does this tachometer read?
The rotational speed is 400
